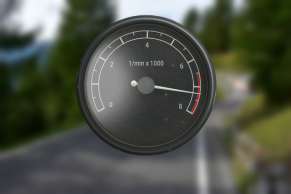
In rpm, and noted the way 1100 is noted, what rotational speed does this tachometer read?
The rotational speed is 7250
